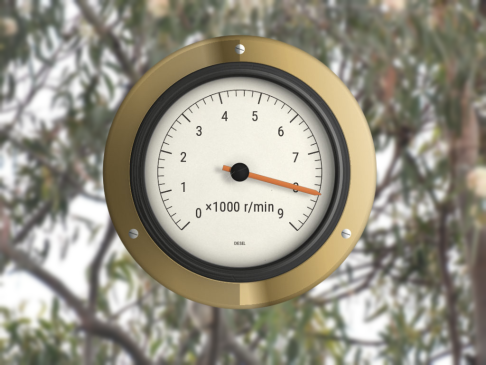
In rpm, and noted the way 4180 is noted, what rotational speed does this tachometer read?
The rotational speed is 8000
